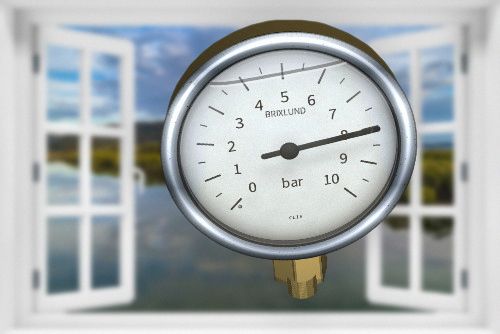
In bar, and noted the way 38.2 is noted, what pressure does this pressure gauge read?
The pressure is 8
